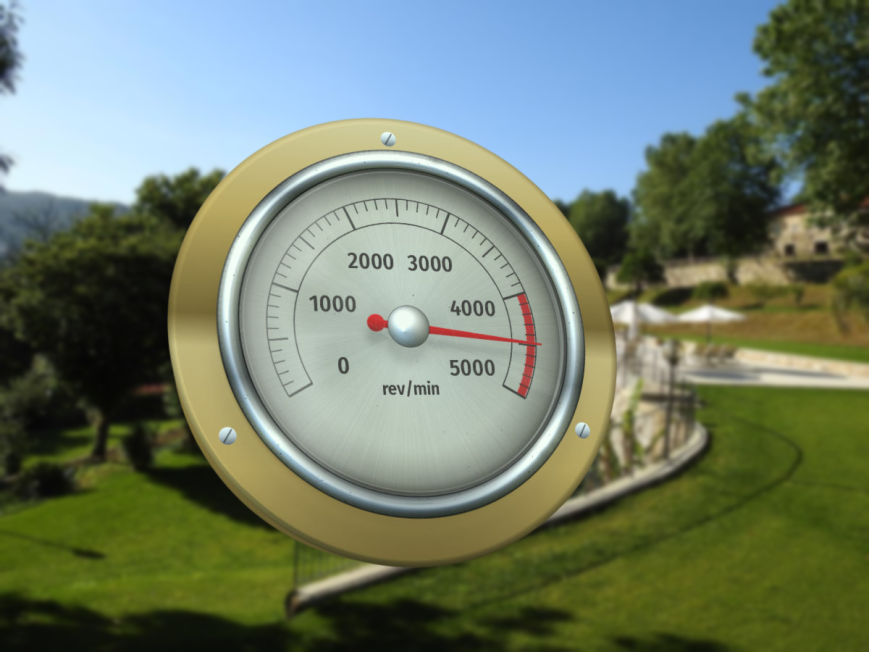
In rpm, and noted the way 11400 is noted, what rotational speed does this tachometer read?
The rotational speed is 4500
